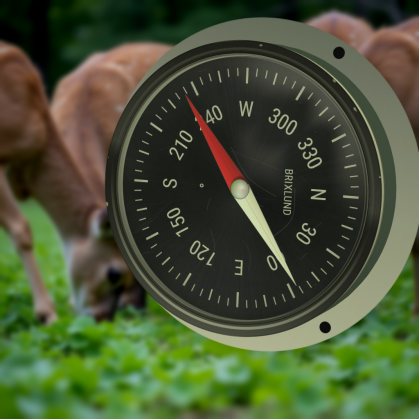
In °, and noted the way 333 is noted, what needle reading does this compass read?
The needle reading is 235
